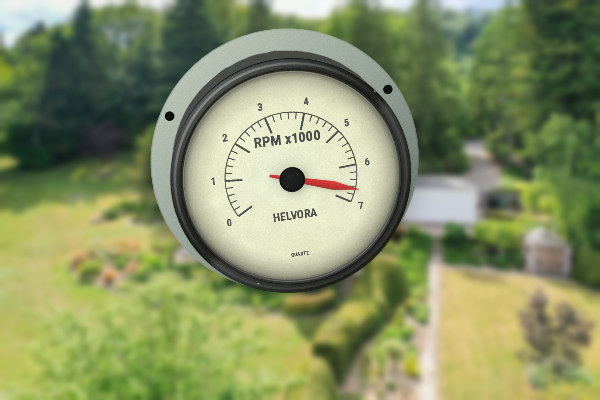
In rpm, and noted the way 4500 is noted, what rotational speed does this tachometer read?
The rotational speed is 6600
